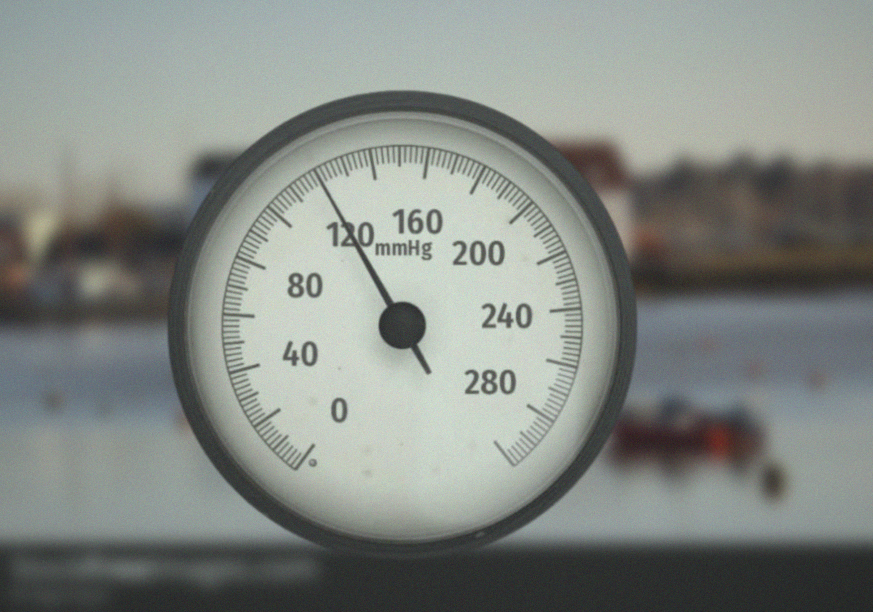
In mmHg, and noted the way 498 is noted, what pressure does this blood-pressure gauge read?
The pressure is 120
